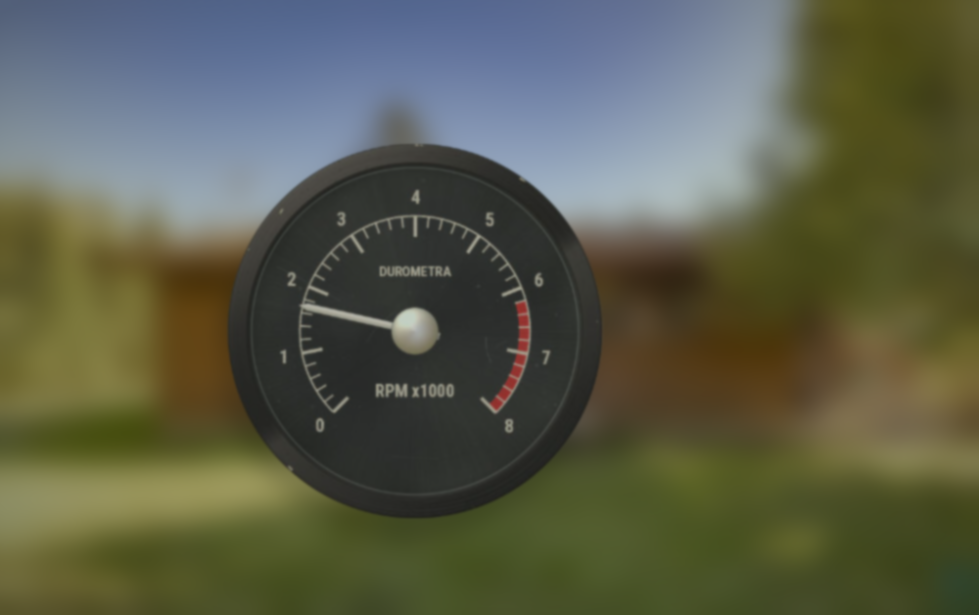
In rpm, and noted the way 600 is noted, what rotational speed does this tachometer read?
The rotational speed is 1700
